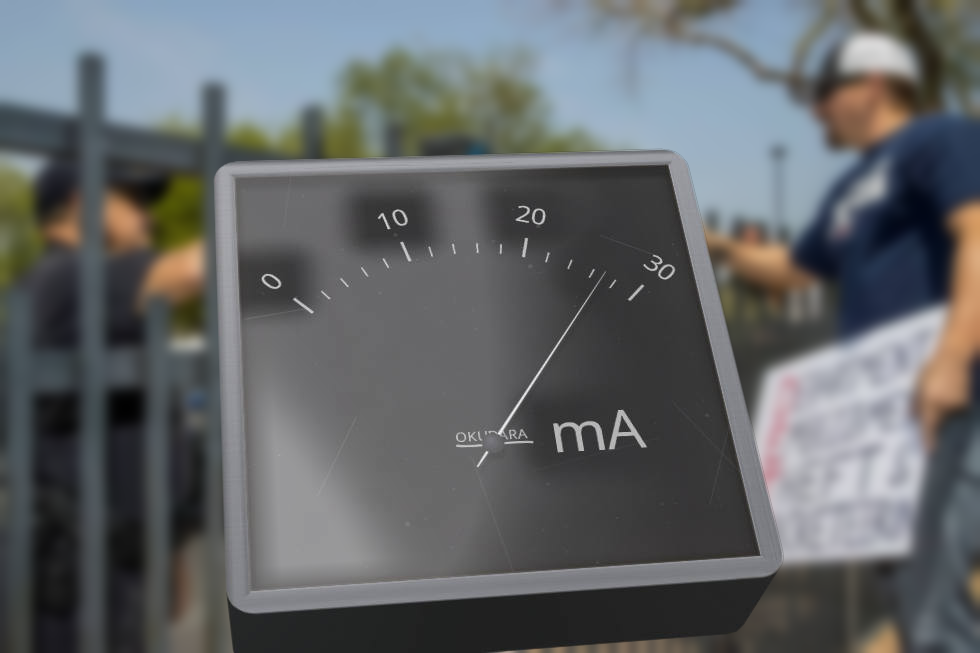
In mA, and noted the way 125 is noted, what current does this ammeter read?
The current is 27
